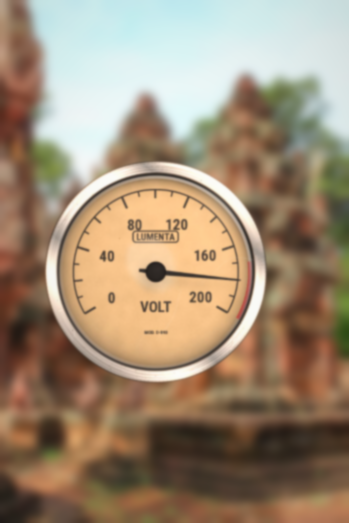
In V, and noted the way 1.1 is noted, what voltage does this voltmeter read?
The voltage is 180
